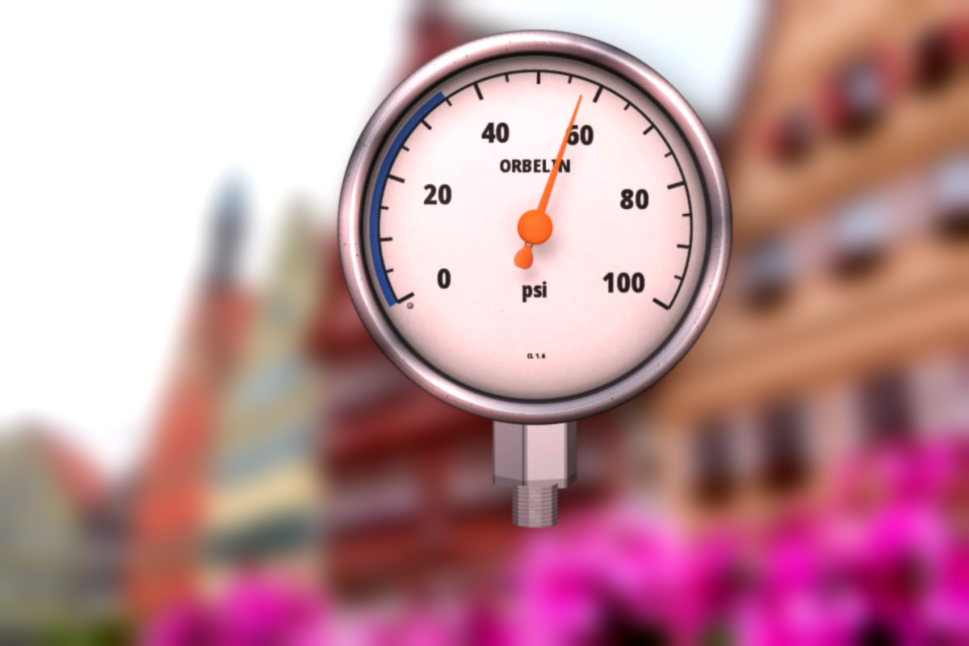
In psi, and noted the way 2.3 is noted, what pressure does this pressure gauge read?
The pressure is 57.5
